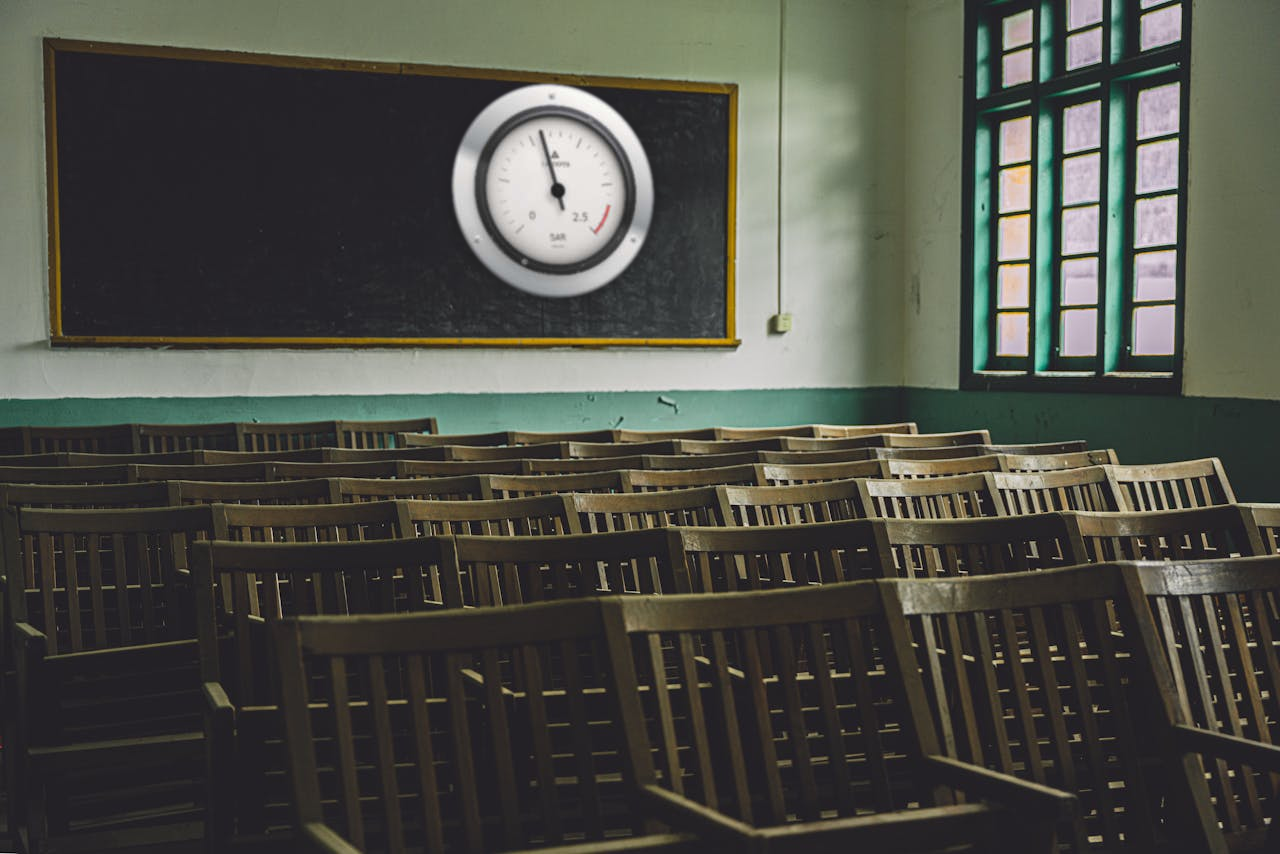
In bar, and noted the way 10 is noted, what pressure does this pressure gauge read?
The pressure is 1.1
